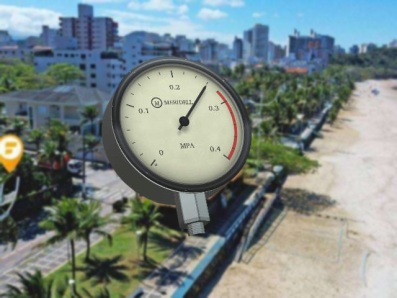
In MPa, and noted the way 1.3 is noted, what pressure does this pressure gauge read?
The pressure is 0.26
